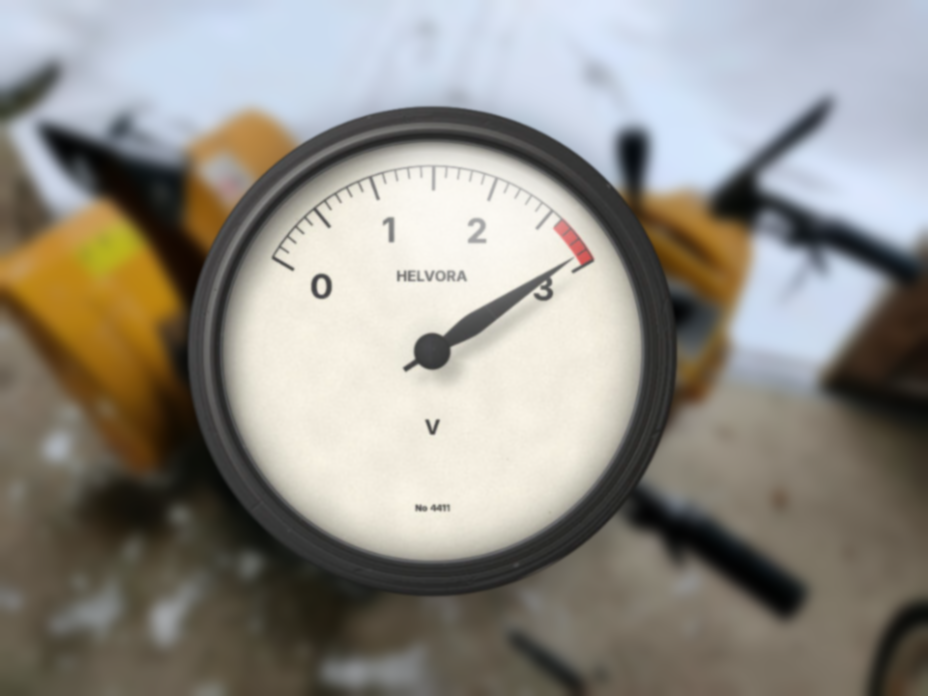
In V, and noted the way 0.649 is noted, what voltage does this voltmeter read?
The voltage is 2.9
